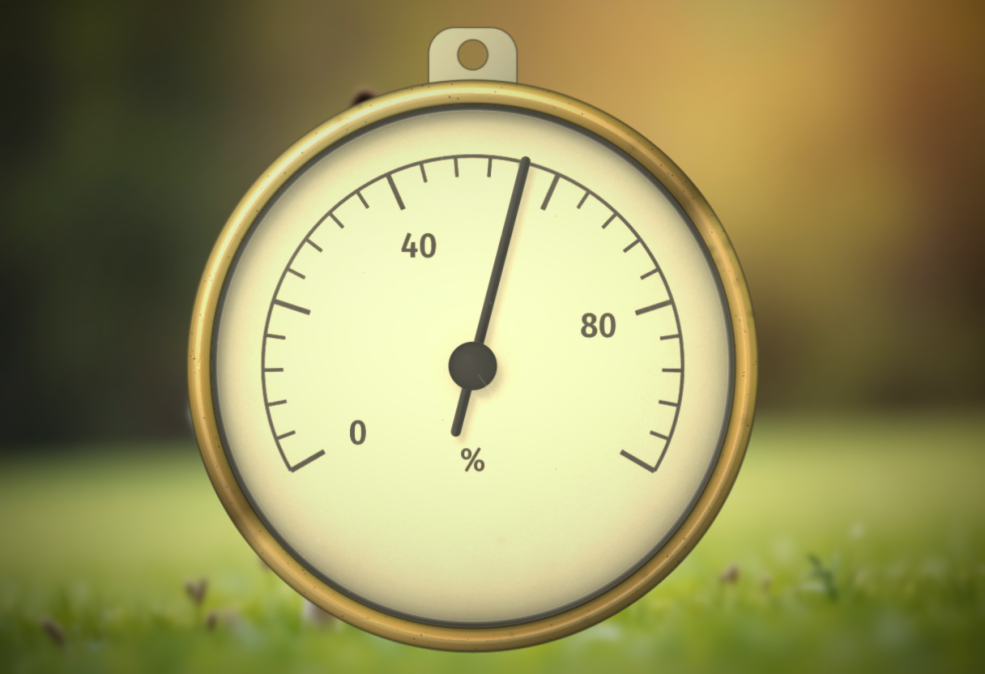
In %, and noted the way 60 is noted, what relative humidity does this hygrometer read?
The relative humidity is 56
